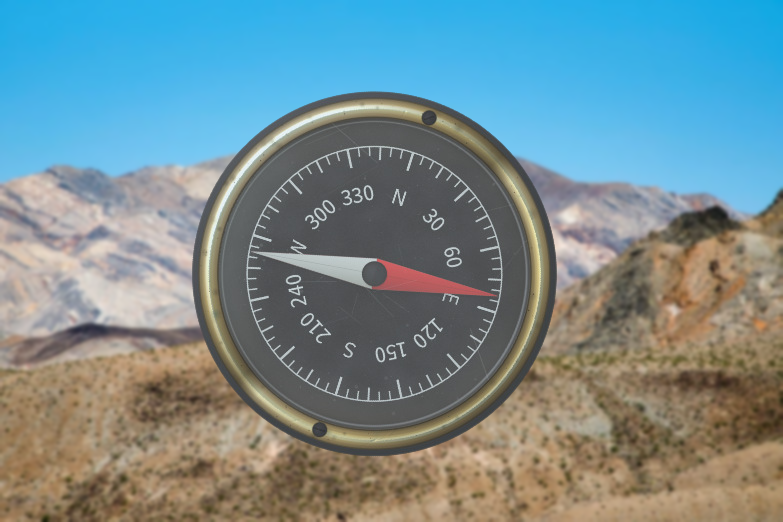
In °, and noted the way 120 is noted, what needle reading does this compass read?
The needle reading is 82.5
